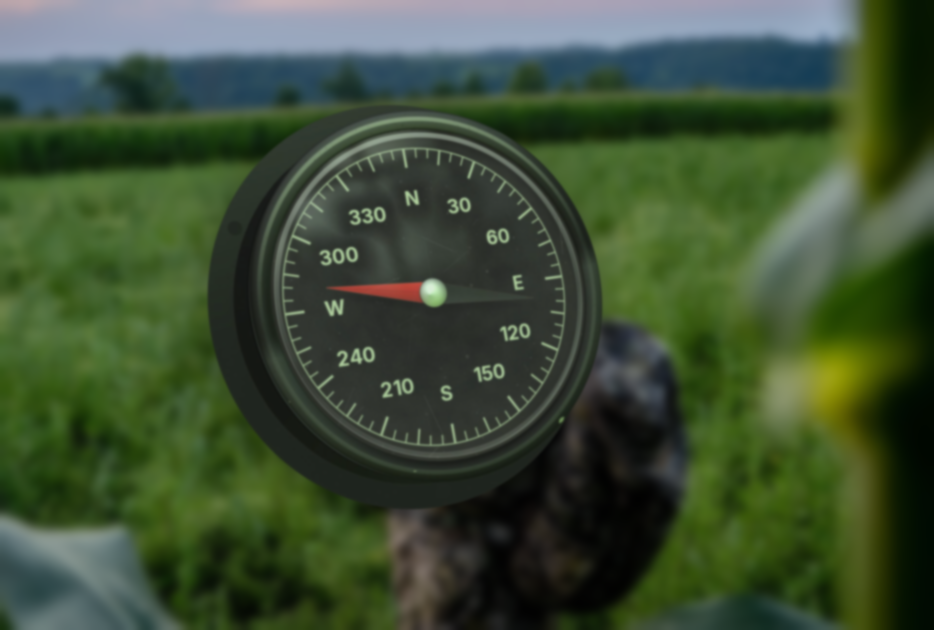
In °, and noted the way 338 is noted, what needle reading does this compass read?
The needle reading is 280
